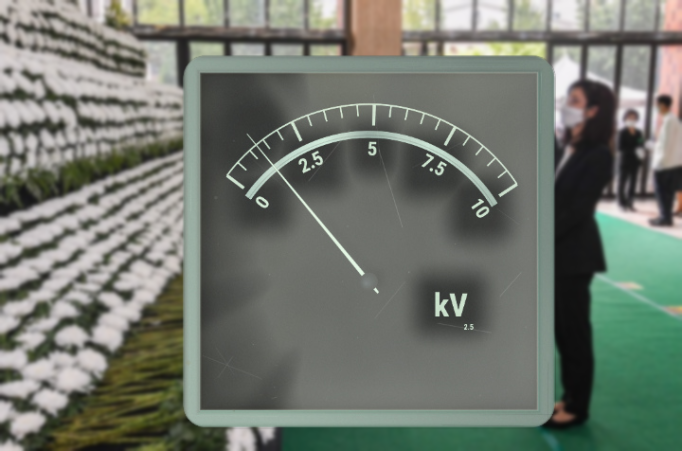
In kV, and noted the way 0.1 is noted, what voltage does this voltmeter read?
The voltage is 1.25
